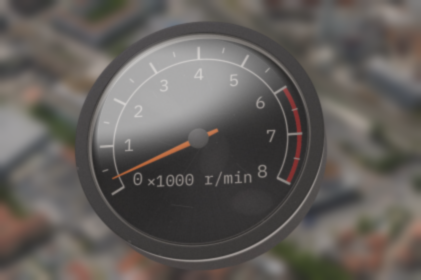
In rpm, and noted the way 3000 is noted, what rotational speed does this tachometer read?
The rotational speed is 250
